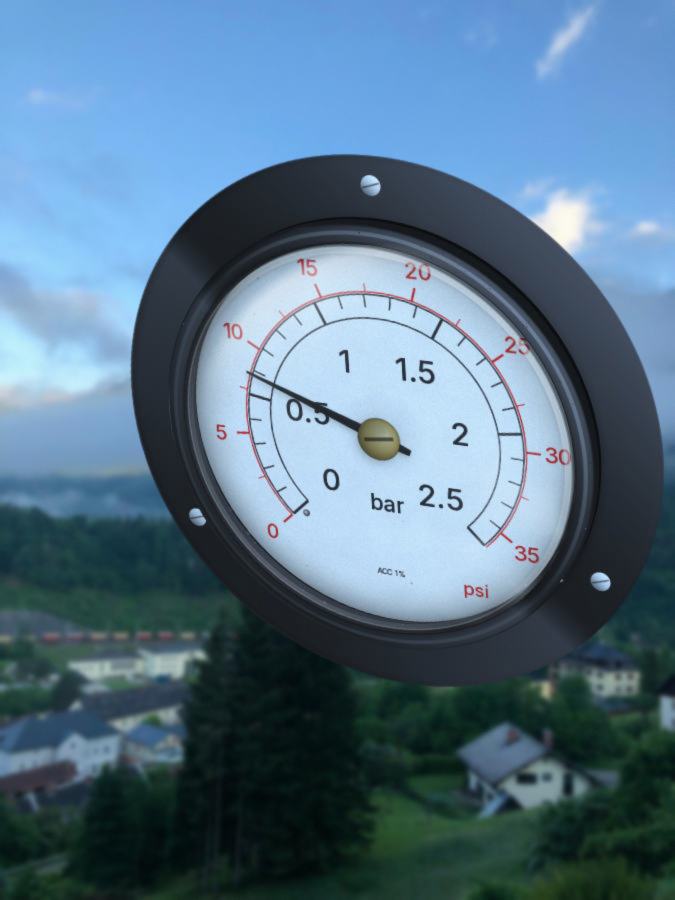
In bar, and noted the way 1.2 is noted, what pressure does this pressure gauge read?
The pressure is 0.6
